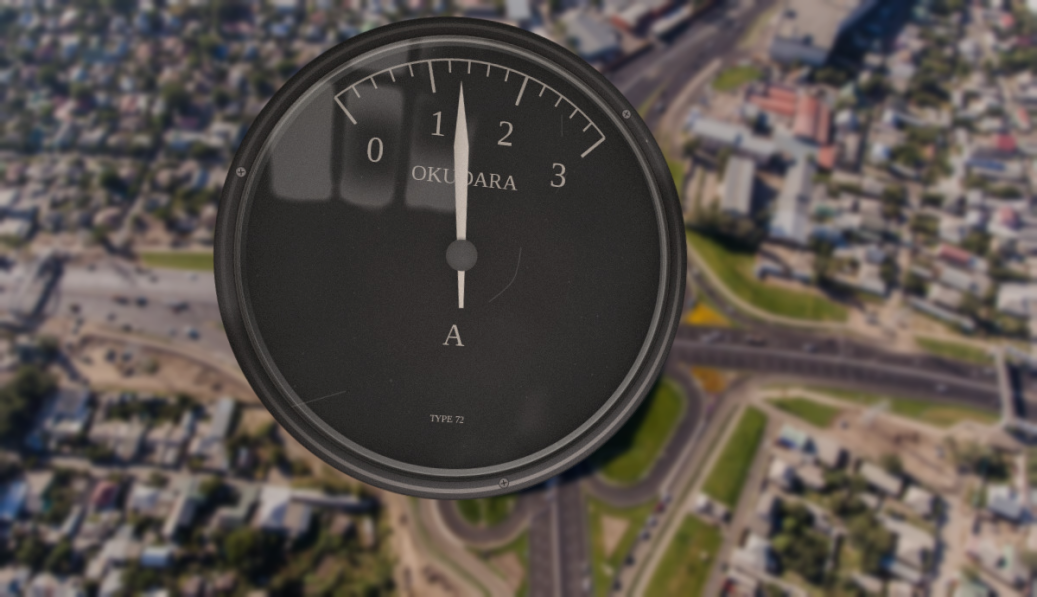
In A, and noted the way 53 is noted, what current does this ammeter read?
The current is 1.3
